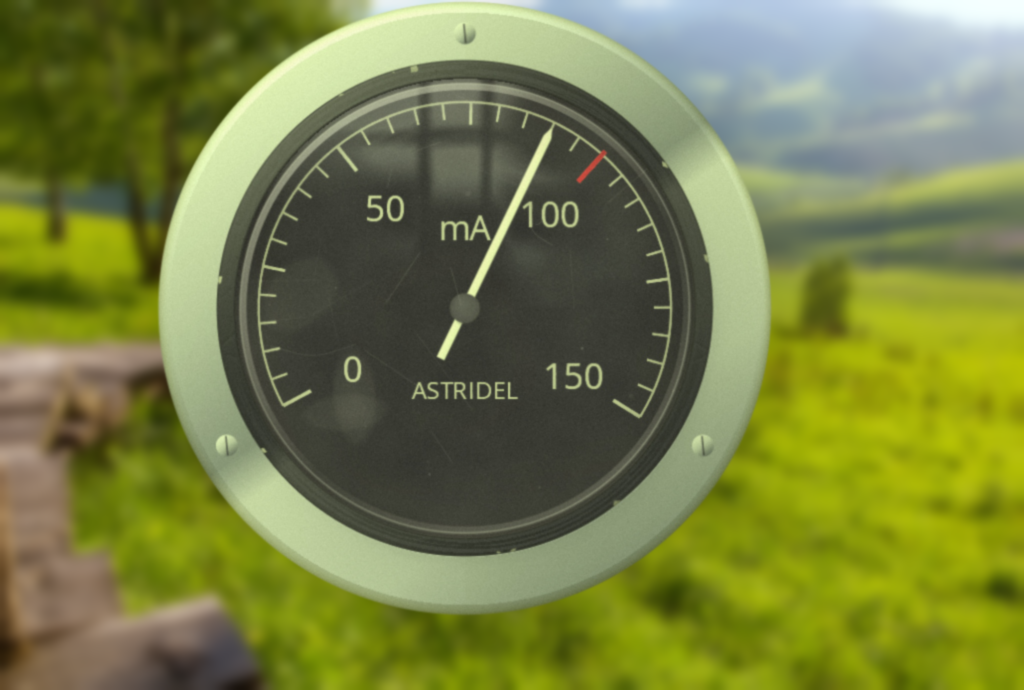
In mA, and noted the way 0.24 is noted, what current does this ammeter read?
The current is 90
